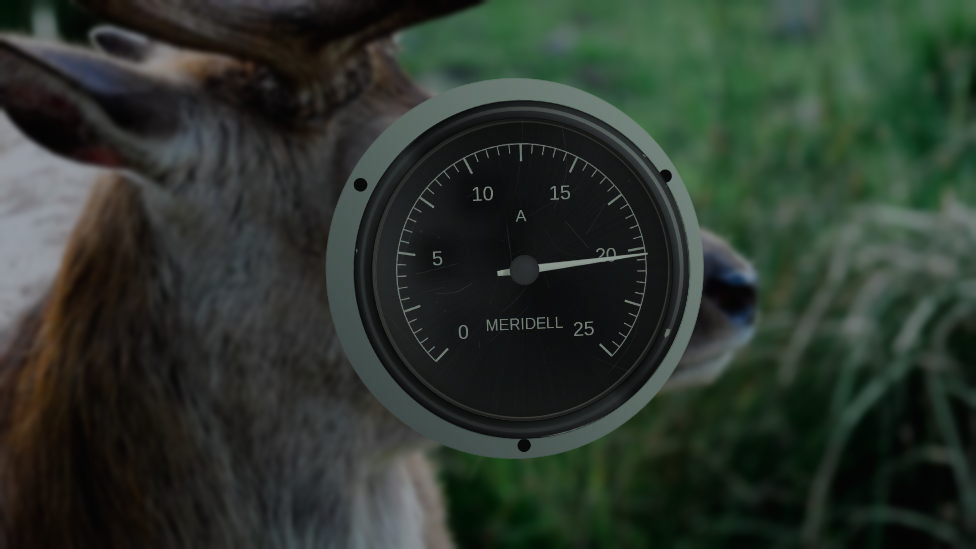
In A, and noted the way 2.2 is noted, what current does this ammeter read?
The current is 20.25
